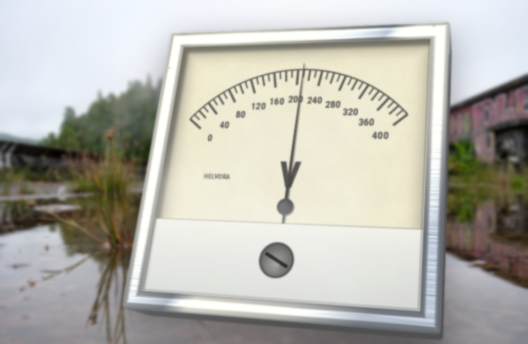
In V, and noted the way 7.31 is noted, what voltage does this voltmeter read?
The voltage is 210
